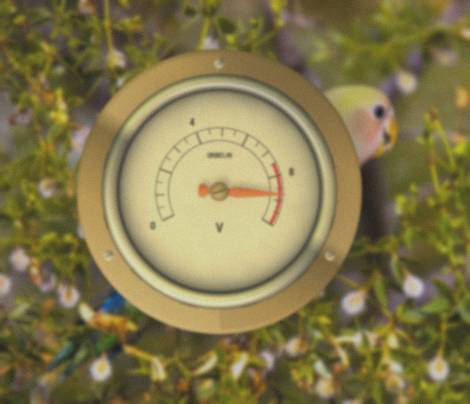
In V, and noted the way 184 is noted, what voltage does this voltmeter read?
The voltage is 8.75
